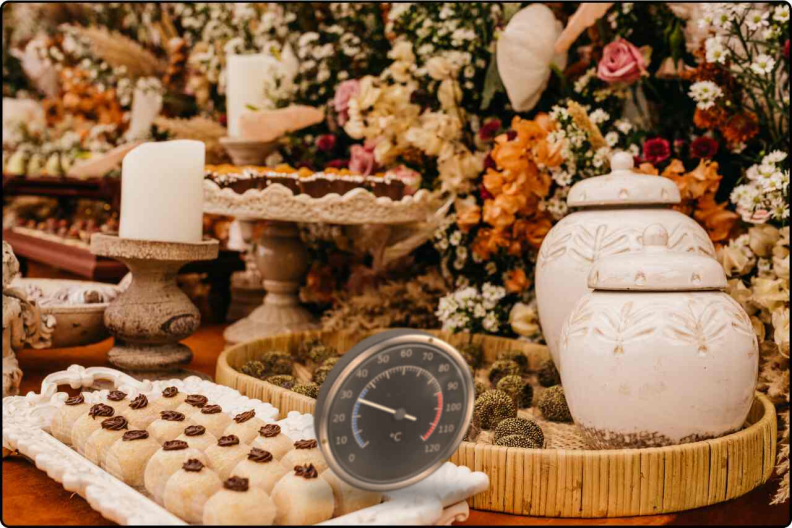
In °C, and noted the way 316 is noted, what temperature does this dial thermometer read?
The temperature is 30
